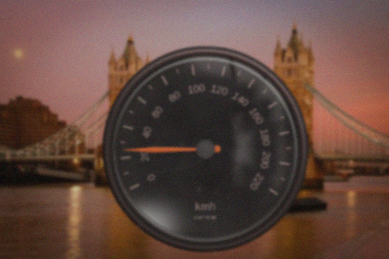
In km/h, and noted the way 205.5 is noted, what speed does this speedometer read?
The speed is 25
